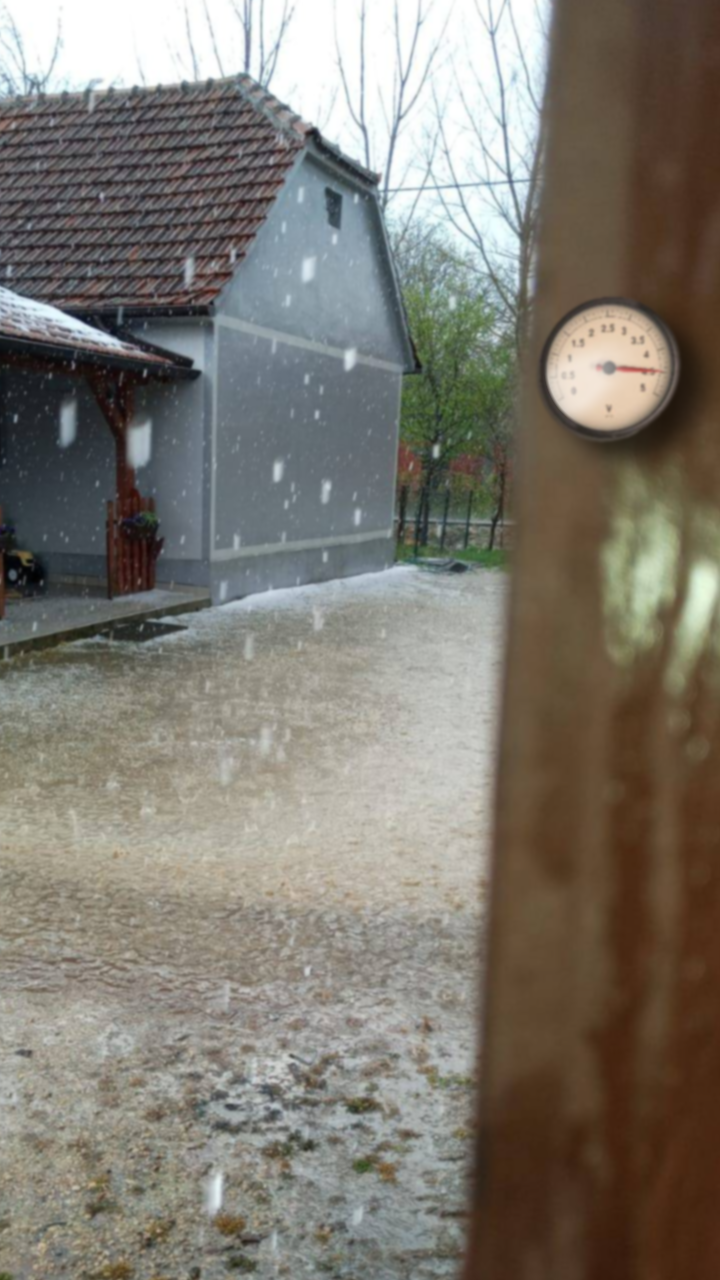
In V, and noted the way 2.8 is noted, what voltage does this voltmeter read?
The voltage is 4.5
